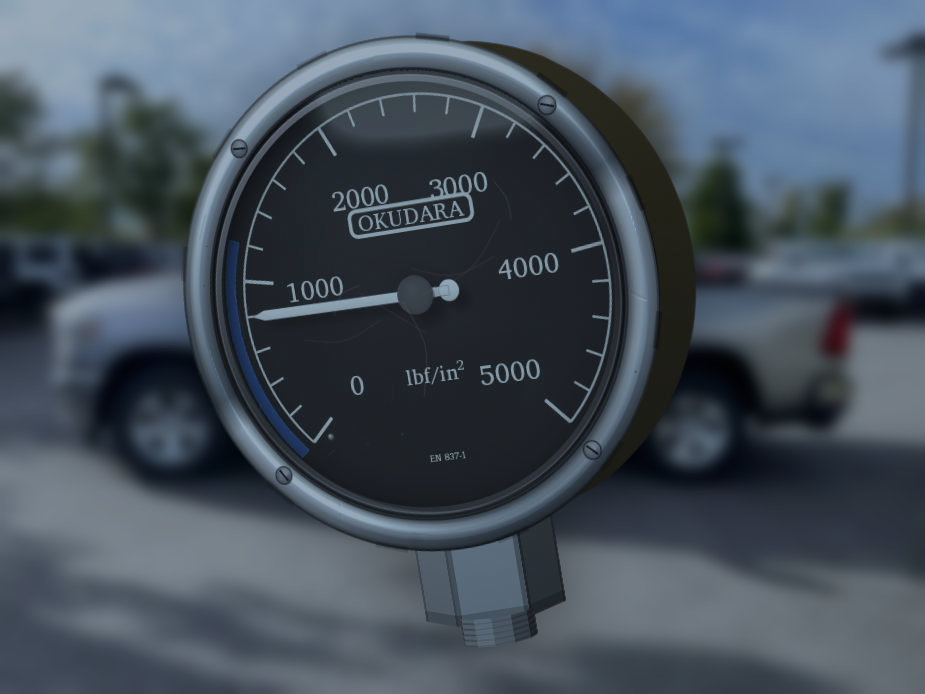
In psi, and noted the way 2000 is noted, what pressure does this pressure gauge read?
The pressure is 800
